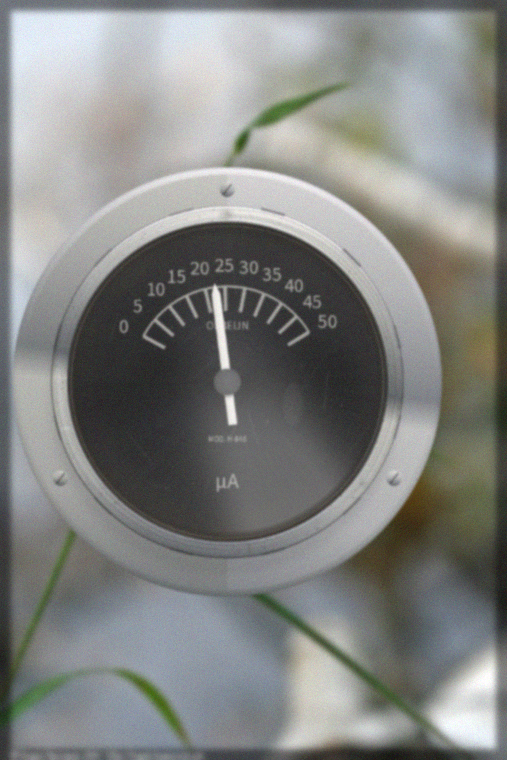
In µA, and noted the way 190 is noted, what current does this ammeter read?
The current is 22.5
